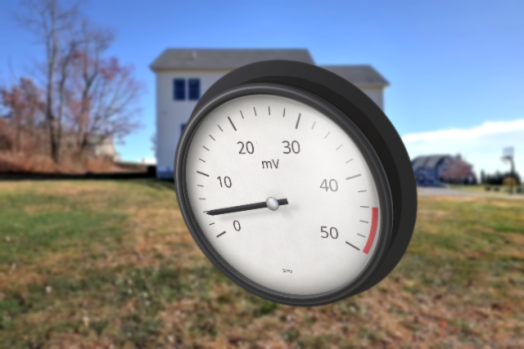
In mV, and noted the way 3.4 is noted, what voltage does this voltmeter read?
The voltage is 4
